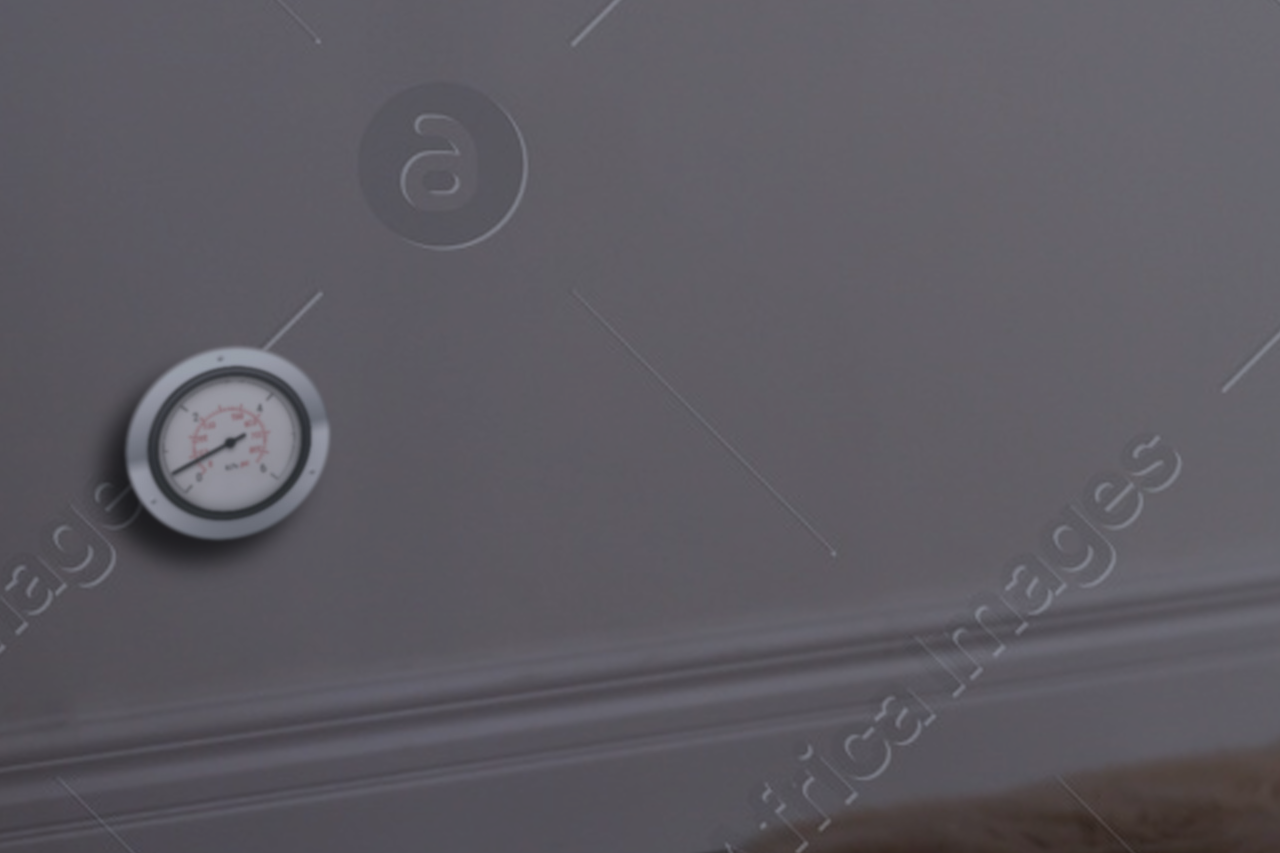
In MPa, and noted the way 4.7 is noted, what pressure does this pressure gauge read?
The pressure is 0.5
